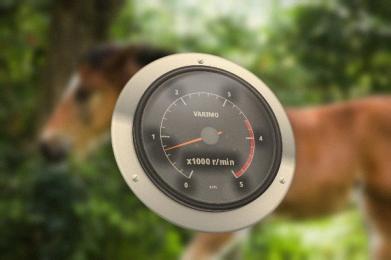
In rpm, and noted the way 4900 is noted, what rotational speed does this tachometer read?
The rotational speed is 700
